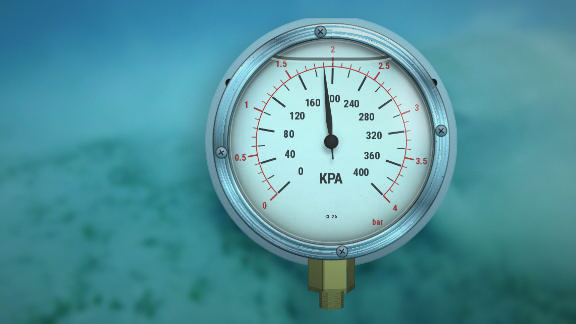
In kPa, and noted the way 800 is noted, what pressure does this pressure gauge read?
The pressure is 190
